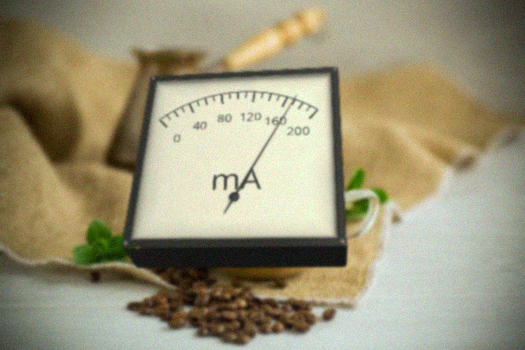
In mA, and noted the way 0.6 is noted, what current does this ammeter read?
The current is 170
